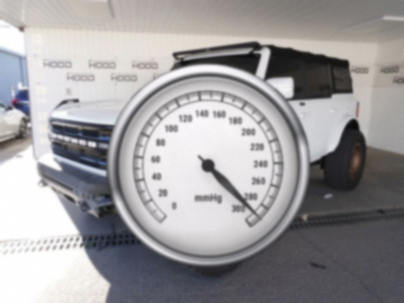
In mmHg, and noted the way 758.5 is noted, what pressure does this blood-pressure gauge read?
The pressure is 290
